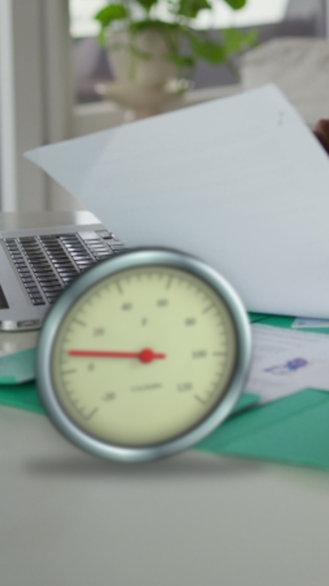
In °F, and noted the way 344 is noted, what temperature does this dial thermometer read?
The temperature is 8
